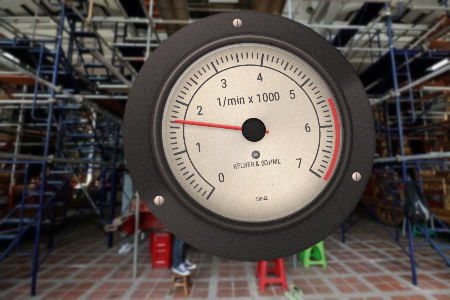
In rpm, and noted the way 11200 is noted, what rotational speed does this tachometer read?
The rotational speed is 1600
